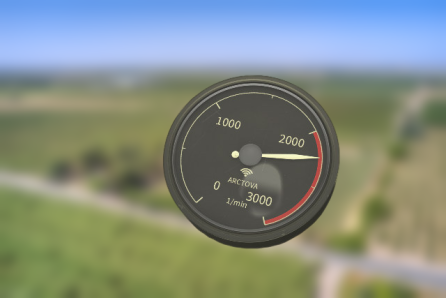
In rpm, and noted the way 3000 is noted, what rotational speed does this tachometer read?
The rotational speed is 2250
